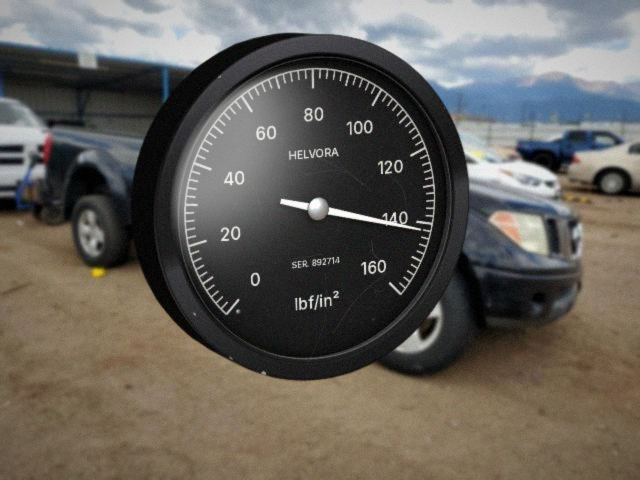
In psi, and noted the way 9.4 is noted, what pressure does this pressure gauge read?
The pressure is 142
